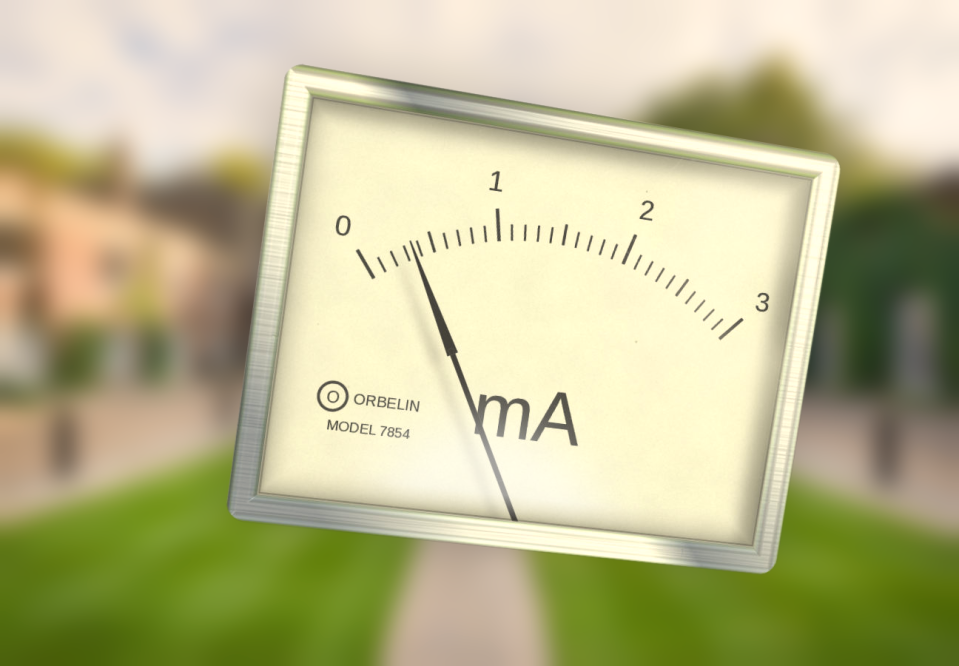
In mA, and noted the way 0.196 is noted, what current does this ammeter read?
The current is 0.35
